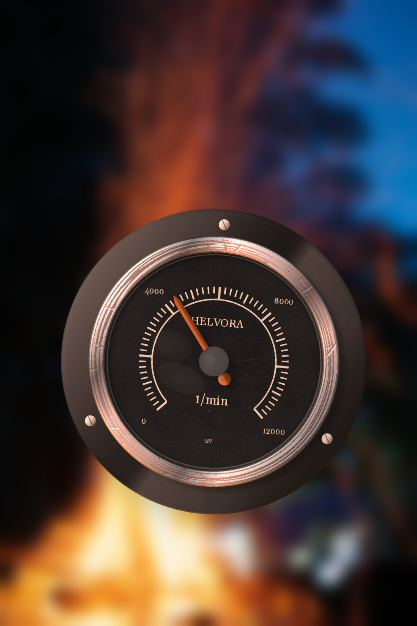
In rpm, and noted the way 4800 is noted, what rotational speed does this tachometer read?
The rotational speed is 4400
